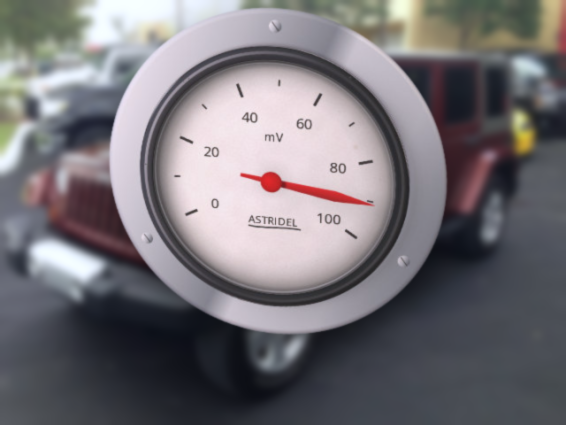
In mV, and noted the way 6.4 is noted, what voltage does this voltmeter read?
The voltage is 90
